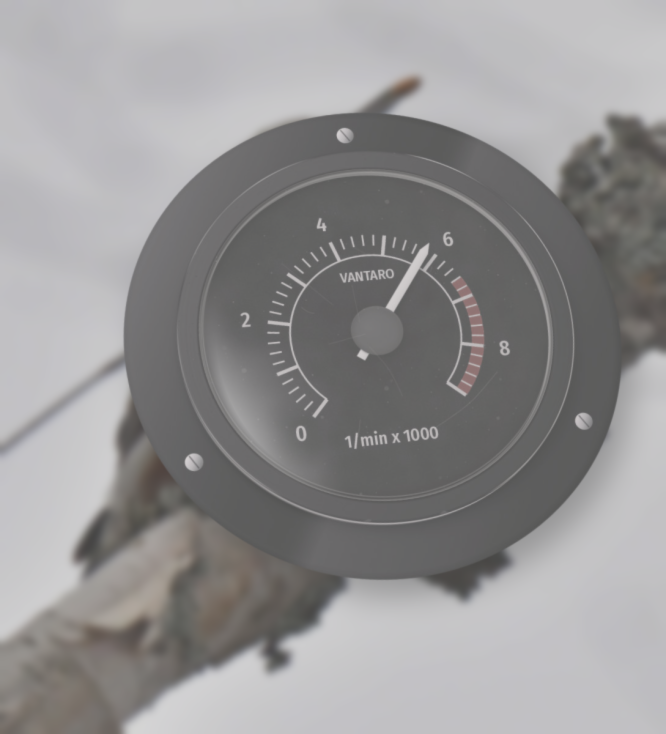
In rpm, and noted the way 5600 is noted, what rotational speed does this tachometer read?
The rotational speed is 5800
